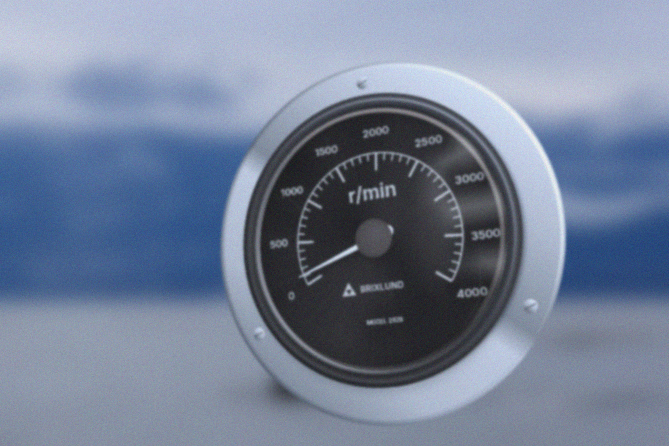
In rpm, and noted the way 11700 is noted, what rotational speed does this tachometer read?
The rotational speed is 100
